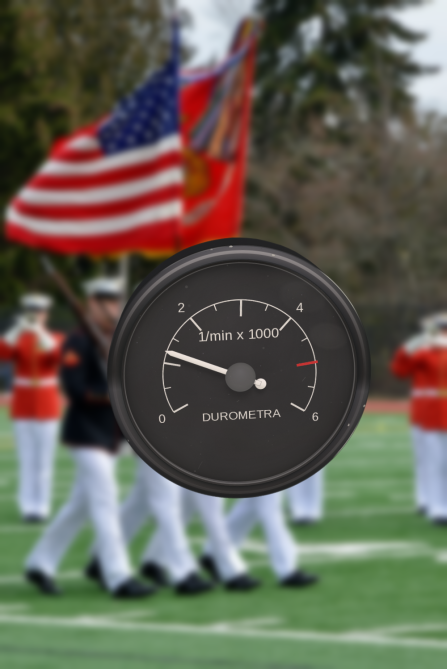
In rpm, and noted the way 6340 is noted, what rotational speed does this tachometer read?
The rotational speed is 1250
